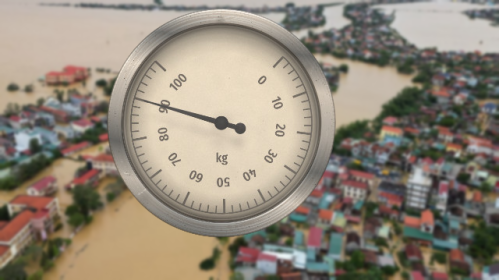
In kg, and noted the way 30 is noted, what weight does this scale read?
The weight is 90
